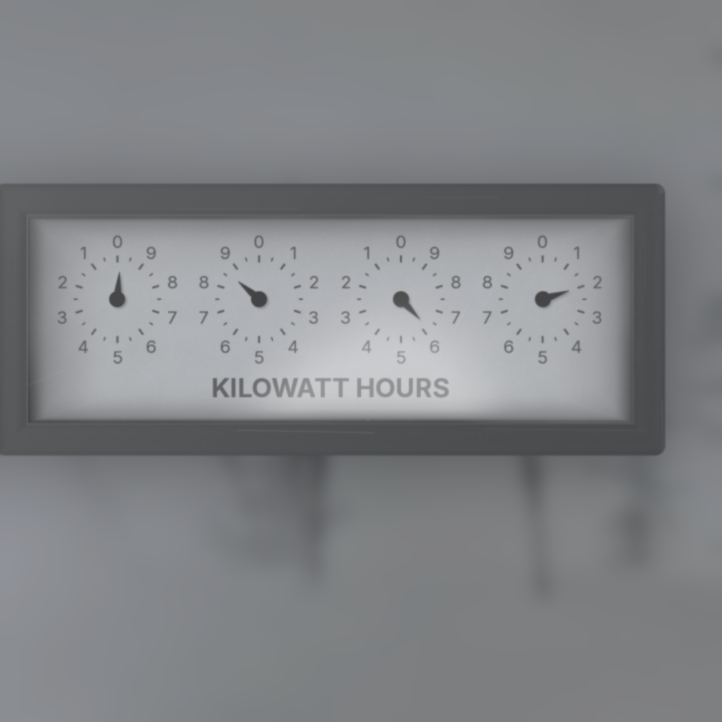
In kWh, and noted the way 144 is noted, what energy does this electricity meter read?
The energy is 9862
